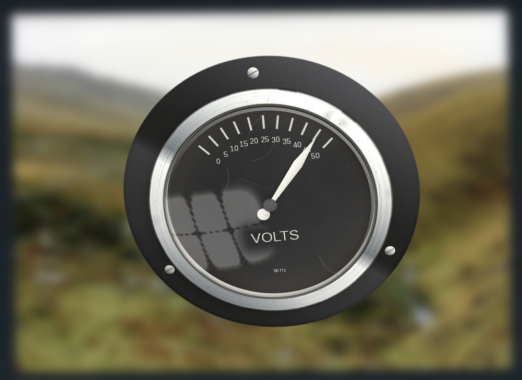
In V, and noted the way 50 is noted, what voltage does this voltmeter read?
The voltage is 45
